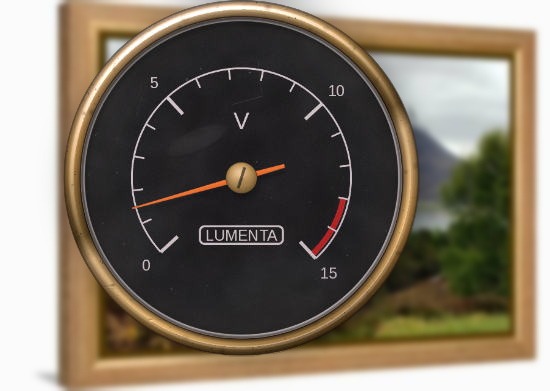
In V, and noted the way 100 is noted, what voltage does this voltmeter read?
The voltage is 1.5
